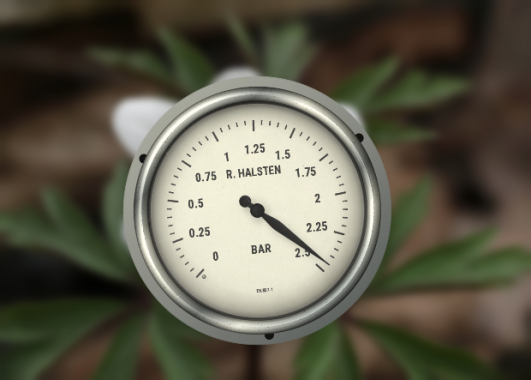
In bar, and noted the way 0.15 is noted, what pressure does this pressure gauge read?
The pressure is 2.45
